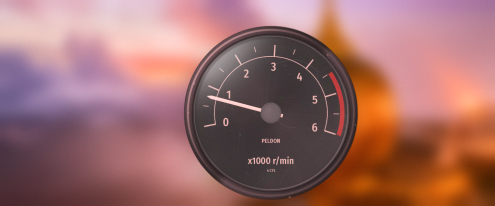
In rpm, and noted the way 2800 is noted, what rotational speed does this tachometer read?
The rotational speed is 750
